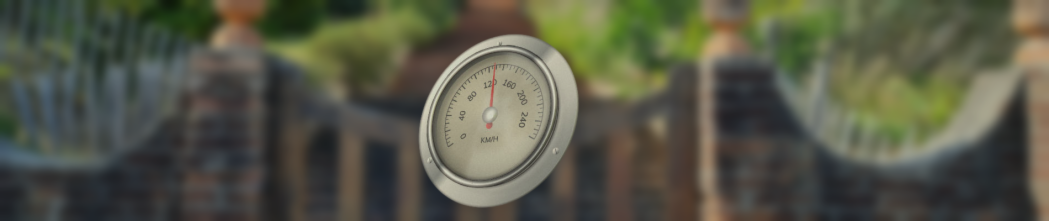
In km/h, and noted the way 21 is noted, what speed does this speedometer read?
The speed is 130
